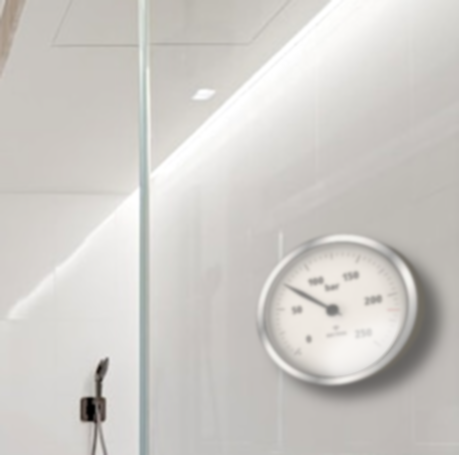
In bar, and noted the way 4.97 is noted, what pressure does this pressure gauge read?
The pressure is 75
